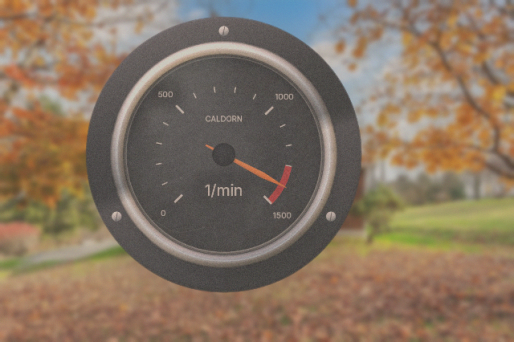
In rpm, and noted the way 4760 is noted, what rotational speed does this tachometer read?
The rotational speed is 1400
